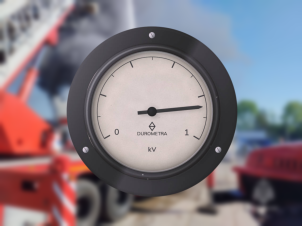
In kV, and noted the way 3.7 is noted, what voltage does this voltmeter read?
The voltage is 0.85
